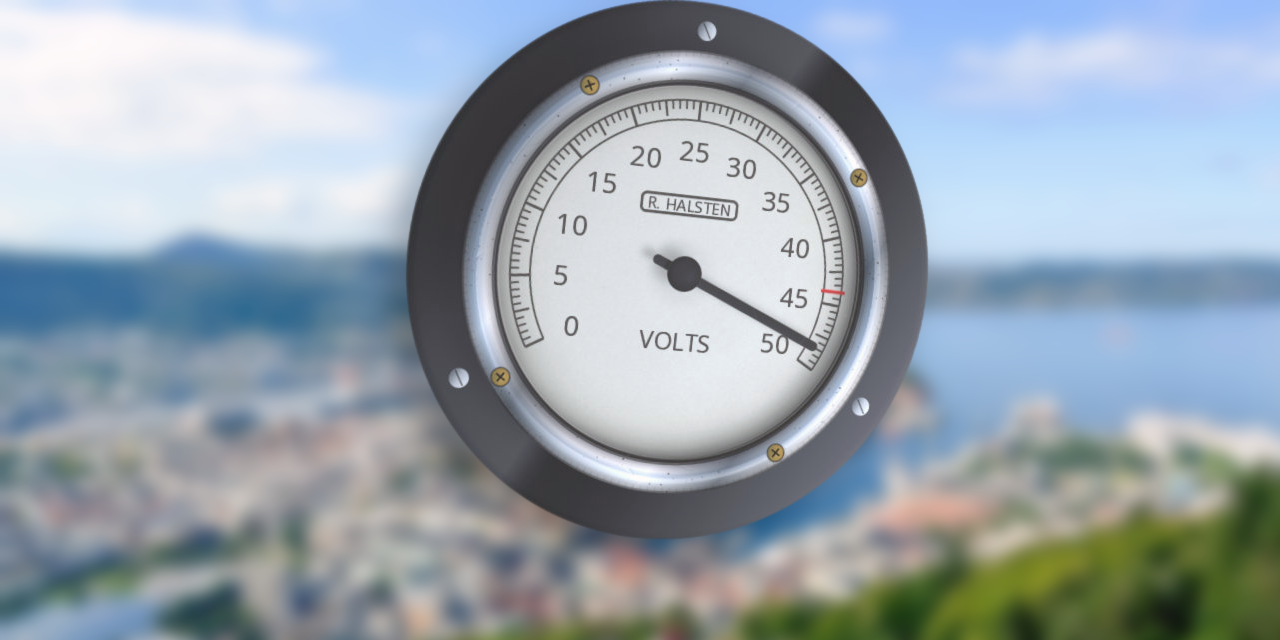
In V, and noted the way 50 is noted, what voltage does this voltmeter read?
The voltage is 48.5
